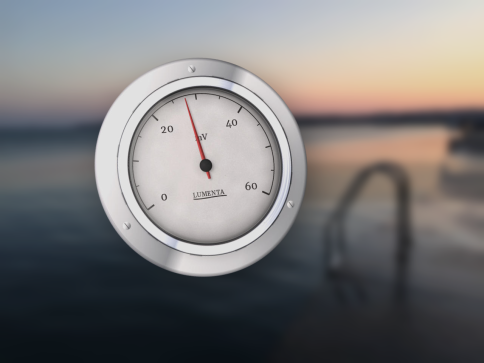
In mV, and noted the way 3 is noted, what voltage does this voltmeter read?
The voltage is 27.5
